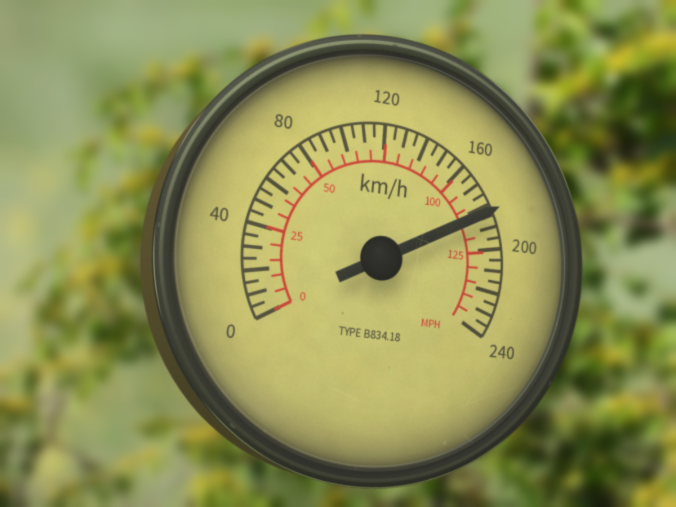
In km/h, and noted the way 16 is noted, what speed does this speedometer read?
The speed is 182.5
